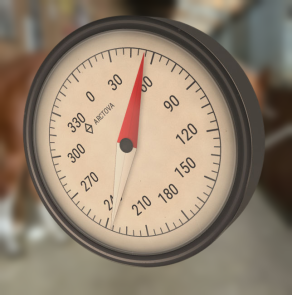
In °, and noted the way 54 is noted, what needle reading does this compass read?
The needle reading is 55
